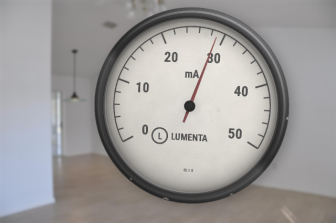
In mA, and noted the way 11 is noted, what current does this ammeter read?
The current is 29
